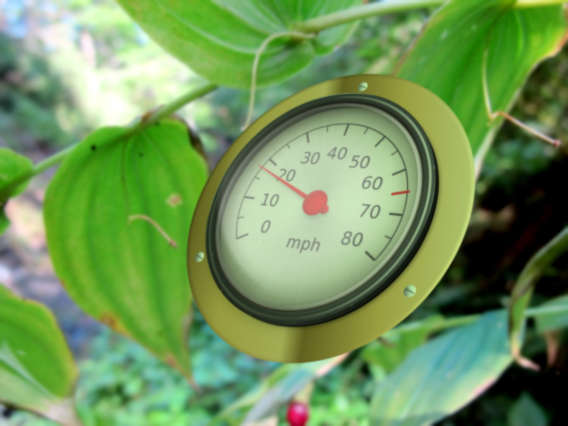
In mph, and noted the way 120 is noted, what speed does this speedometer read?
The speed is 17.5
